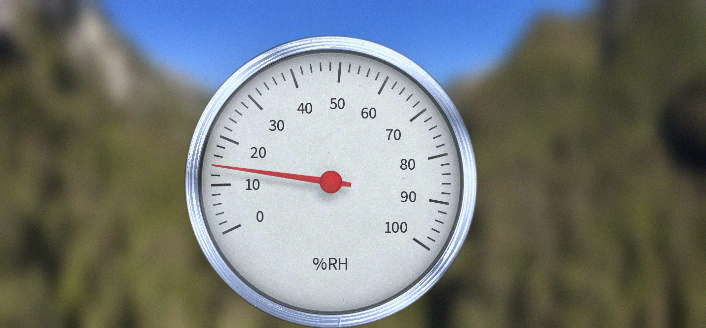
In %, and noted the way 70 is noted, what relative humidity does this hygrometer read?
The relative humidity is 14
